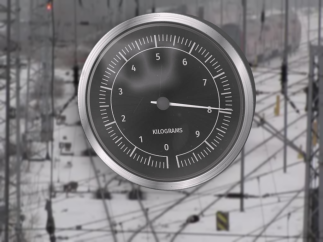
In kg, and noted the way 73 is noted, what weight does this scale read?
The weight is 7.9
